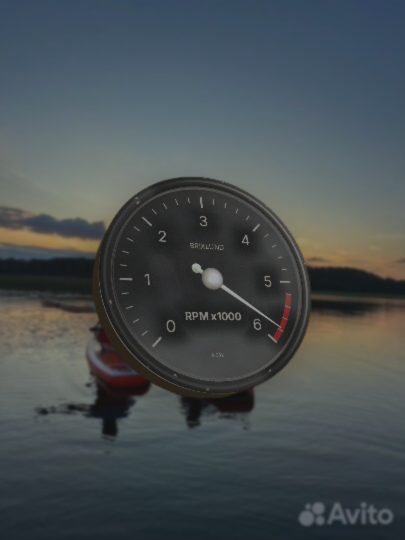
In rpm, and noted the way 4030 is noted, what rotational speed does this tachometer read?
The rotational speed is 5800
